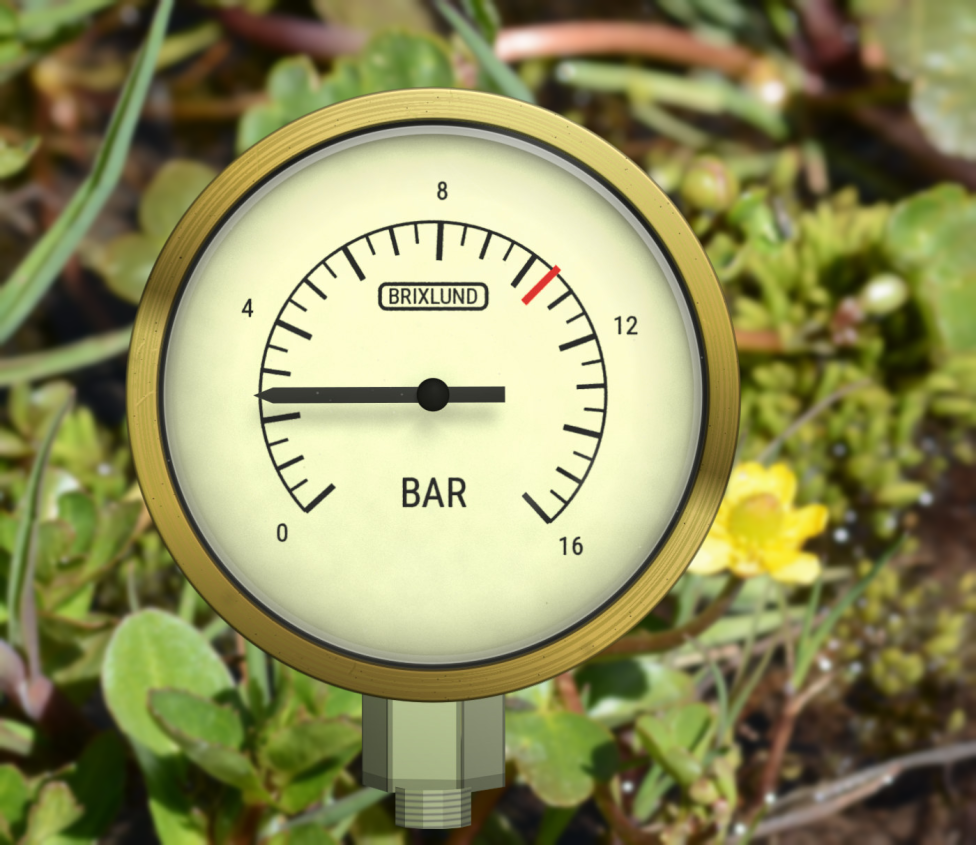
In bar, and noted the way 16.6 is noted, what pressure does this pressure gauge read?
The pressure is 2.5
